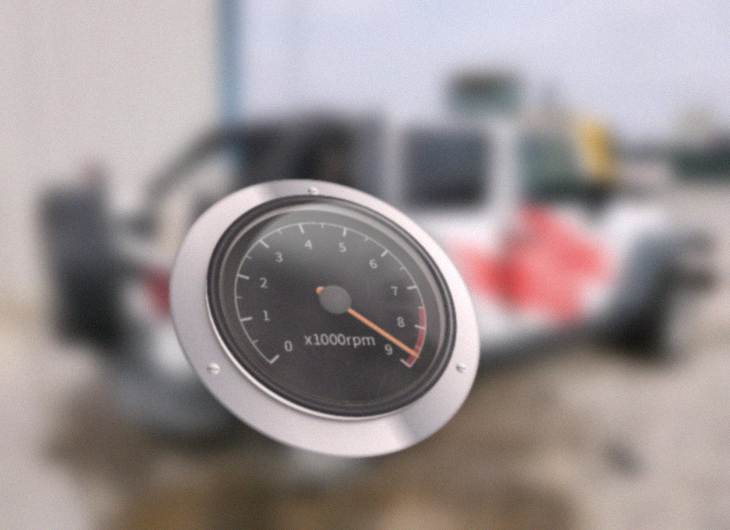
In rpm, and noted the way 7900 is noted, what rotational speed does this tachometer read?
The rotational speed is 8750
